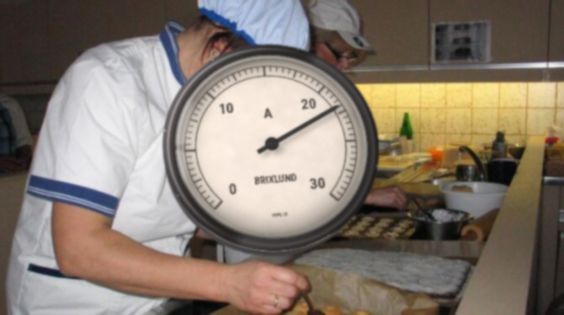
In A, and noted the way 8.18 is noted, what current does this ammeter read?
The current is 22
